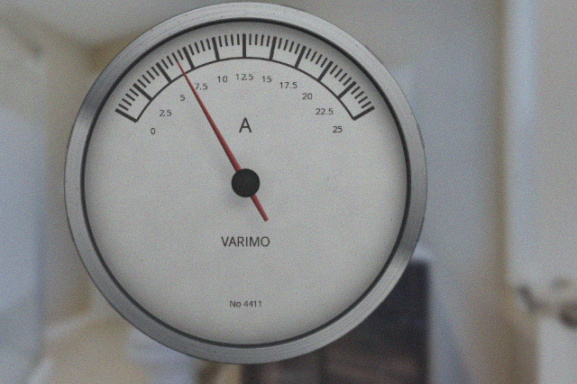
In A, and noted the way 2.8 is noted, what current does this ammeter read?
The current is 6.5
